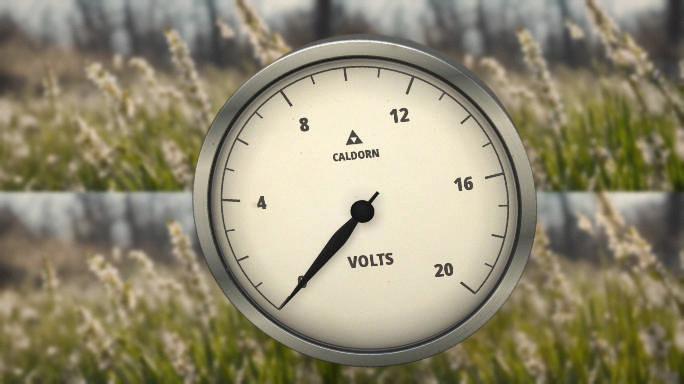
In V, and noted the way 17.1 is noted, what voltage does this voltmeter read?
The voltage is 0
